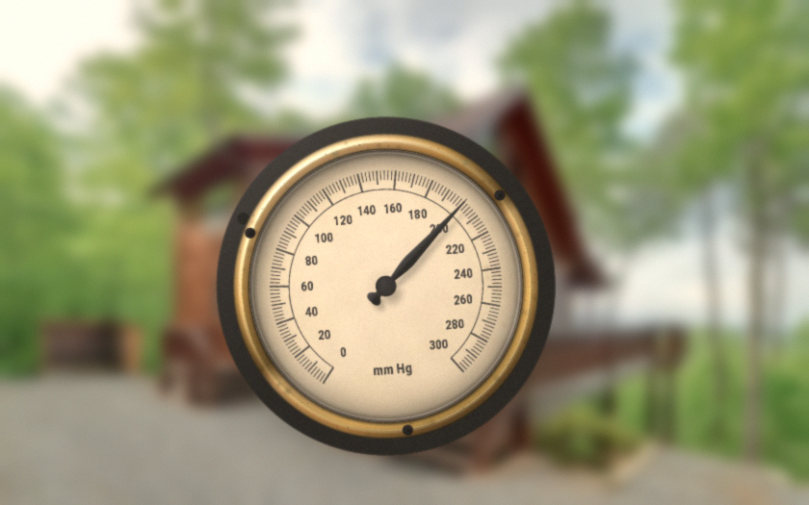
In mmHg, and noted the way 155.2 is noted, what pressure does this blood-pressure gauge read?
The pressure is 200
